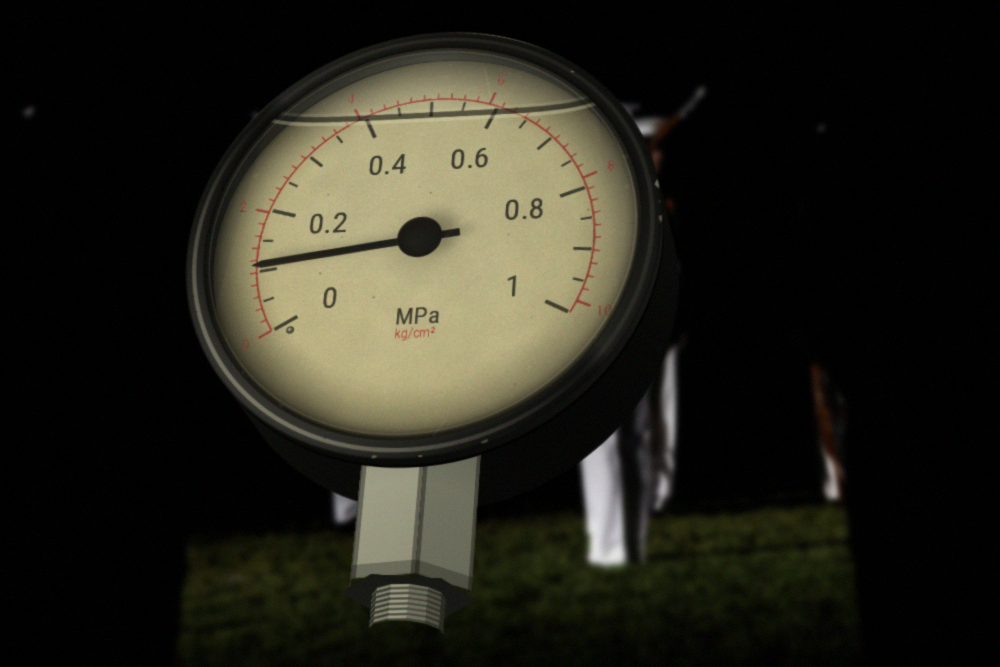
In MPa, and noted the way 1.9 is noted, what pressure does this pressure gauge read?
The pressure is 0.1
